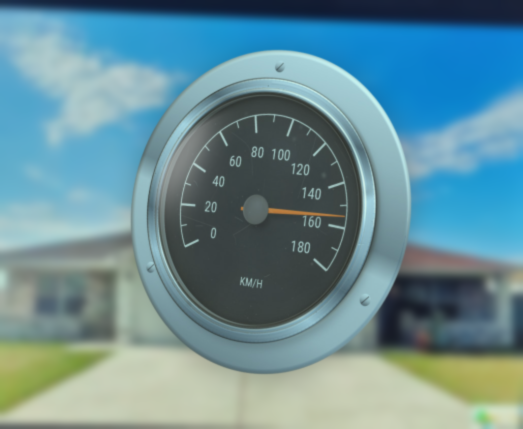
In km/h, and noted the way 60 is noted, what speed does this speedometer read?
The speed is 155
